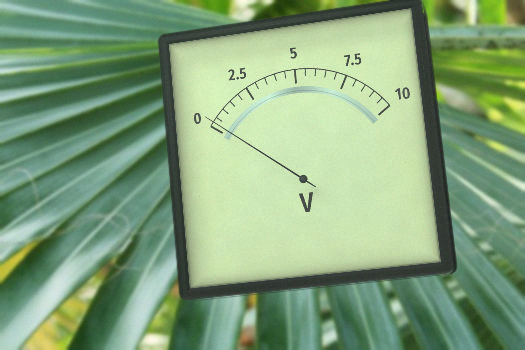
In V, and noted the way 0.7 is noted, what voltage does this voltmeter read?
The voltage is 0.25
